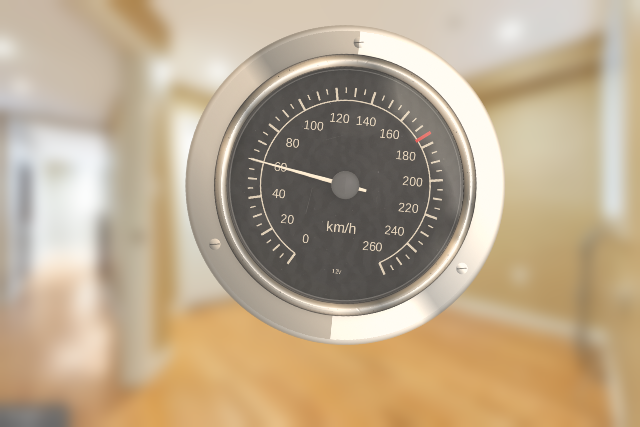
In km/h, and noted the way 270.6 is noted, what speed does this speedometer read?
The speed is 60
